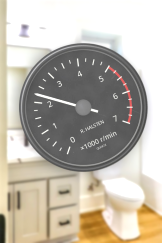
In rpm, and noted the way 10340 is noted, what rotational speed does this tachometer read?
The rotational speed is 2250
